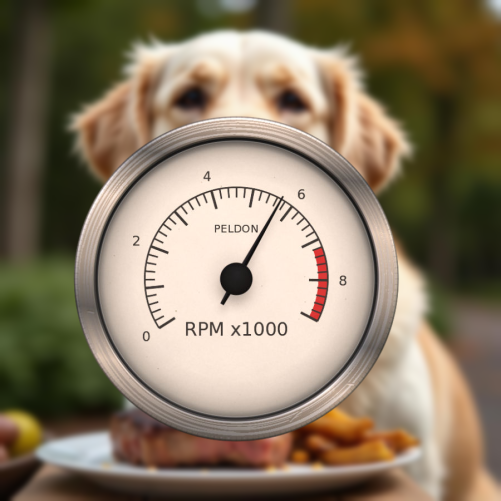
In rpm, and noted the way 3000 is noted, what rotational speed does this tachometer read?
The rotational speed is 5700
